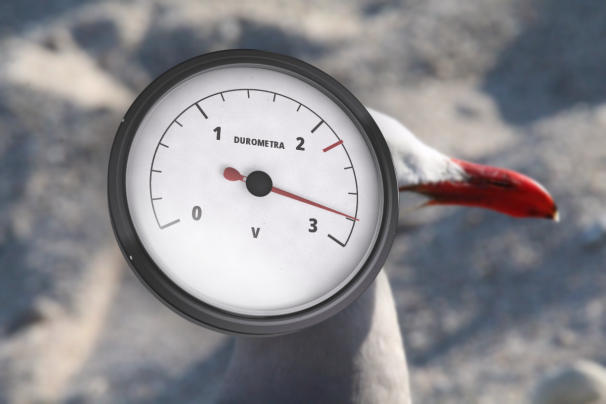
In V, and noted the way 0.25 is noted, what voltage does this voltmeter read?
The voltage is 2.8
